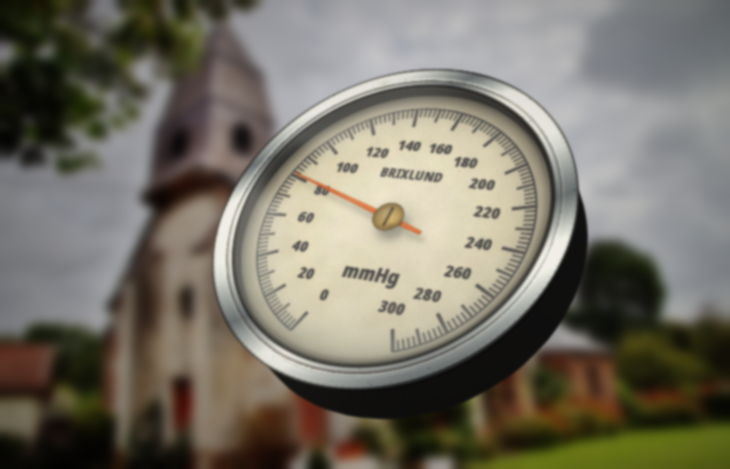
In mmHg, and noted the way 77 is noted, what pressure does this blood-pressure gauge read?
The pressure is 80
